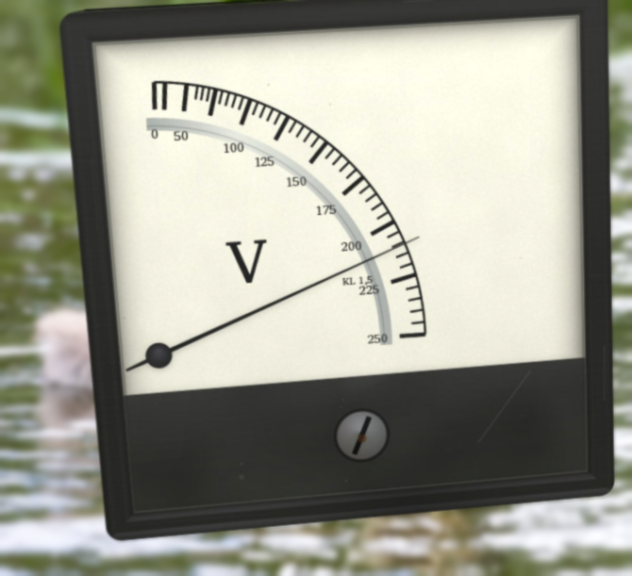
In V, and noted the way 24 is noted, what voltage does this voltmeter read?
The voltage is 210
